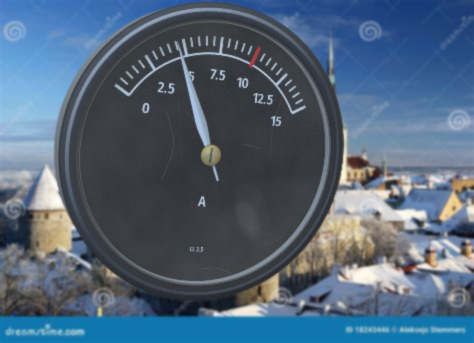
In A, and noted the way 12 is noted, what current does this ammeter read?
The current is 4.5
